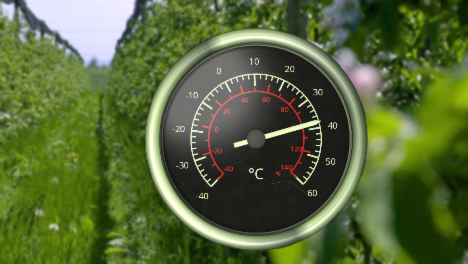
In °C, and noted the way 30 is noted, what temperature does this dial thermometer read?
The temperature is 38
